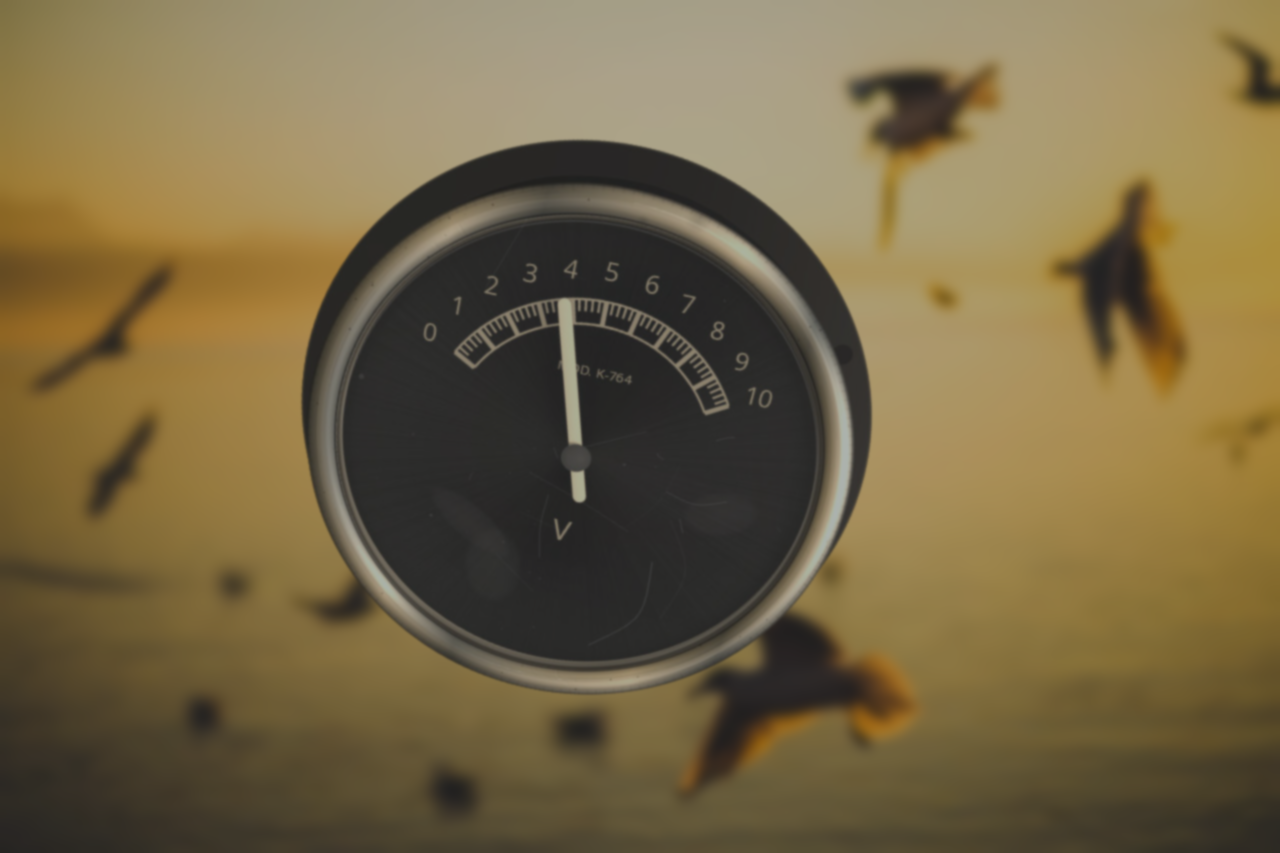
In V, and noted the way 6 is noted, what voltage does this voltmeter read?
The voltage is 3.8
